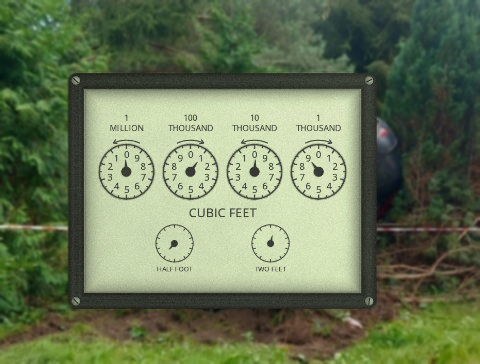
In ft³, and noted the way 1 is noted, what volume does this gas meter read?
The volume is 9900
